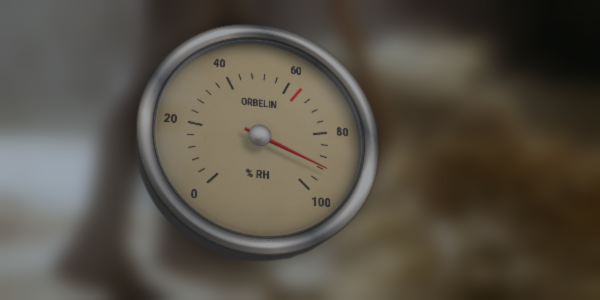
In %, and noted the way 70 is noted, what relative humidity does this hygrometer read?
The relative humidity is 92
